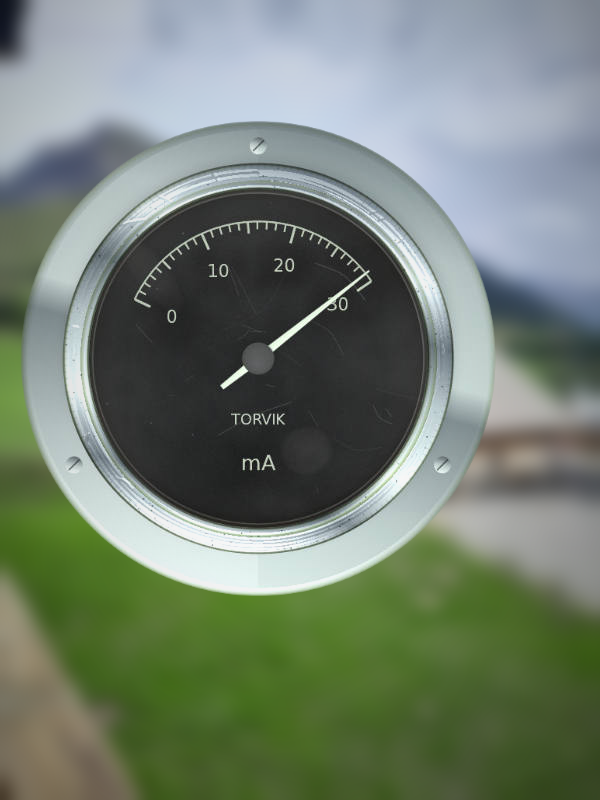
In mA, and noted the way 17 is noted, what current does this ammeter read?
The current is 29
